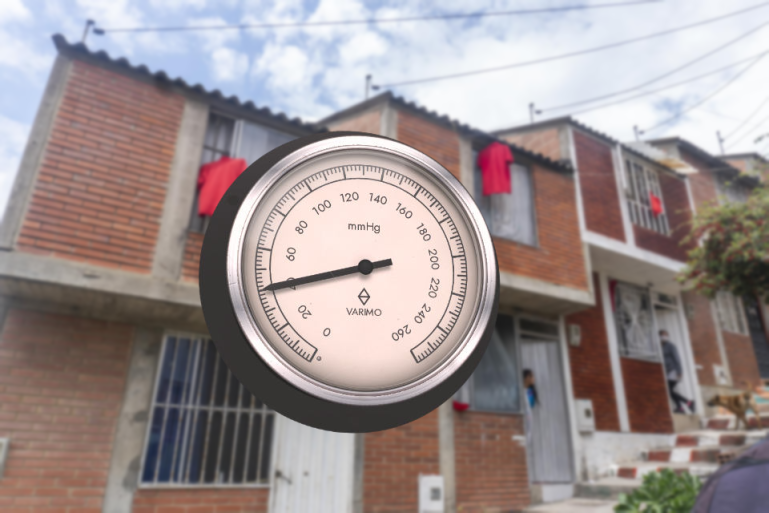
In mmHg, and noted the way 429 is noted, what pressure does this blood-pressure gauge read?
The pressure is 40
